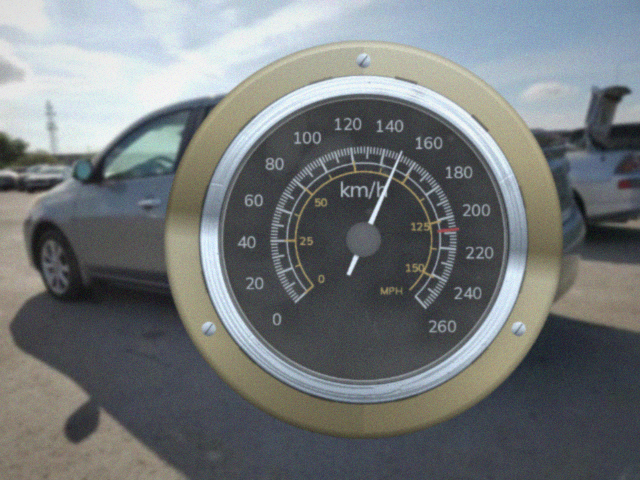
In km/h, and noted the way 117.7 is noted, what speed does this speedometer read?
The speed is 150
